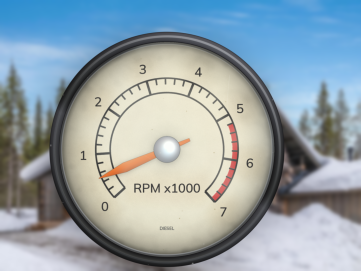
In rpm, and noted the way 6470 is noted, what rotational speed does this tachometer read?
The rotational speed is 500
